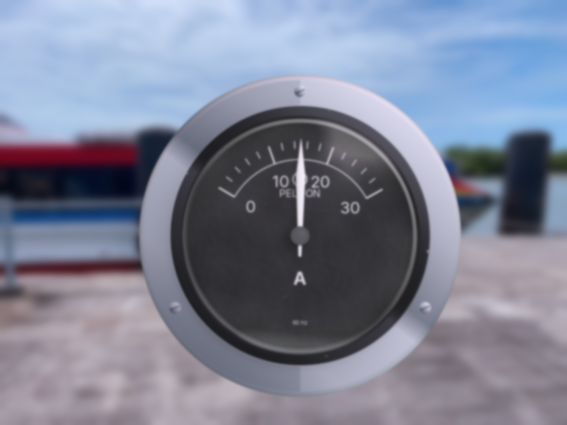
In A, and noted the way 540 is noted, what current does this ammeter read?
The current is 15
